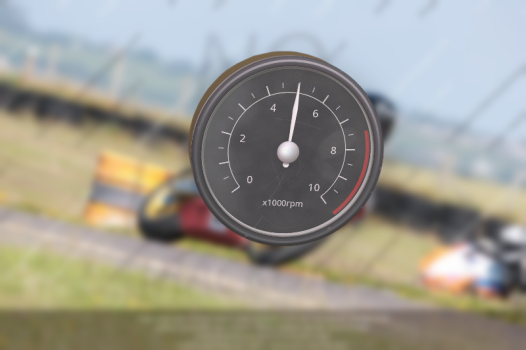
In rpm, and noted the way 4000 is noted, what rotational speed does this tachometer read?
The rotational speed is 5000
